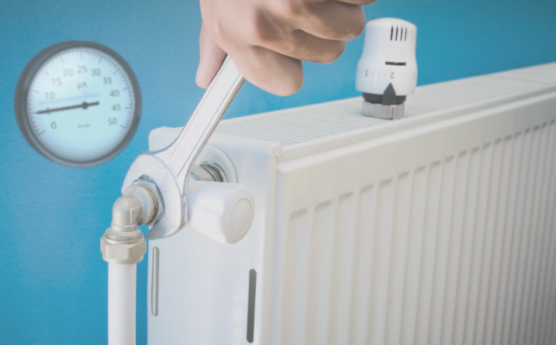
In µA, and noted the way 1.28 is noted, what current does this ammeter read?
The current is 5
